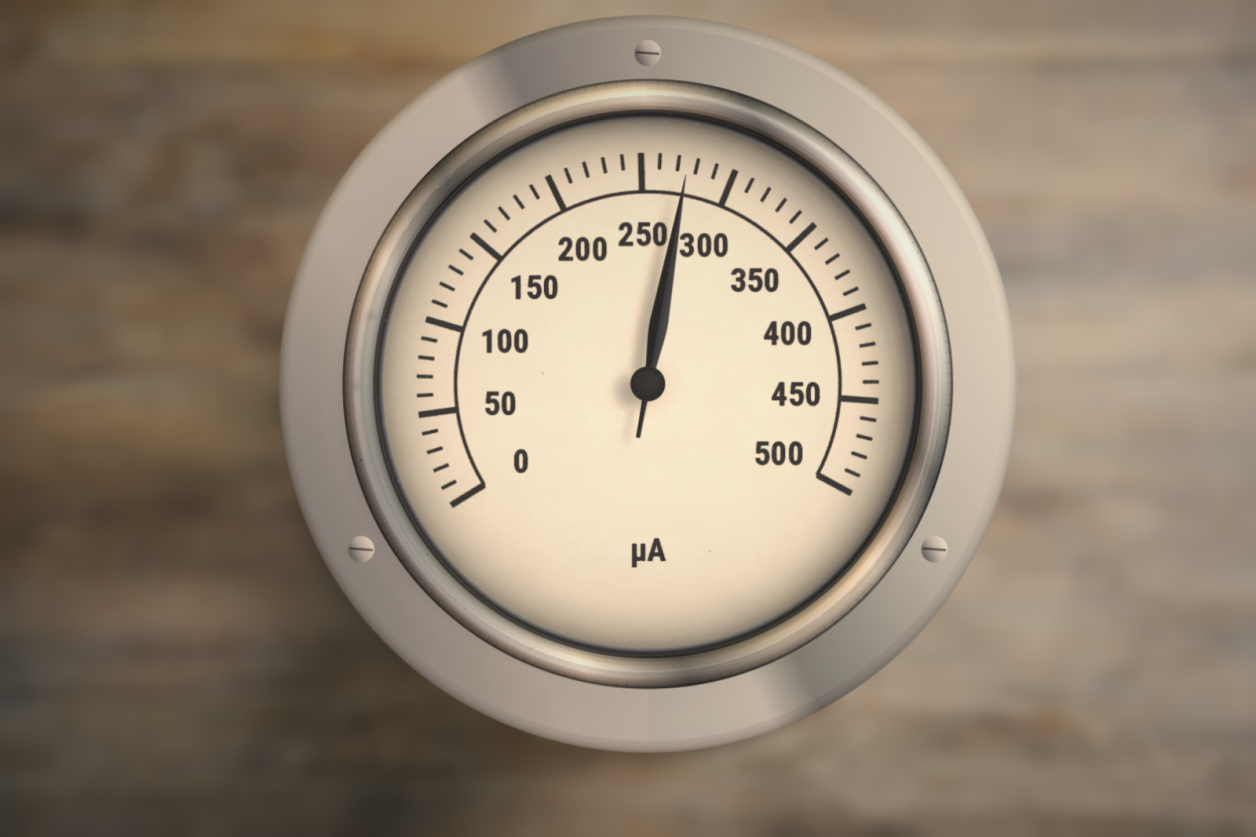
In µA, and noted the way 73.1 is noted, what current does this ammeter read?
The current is 275
